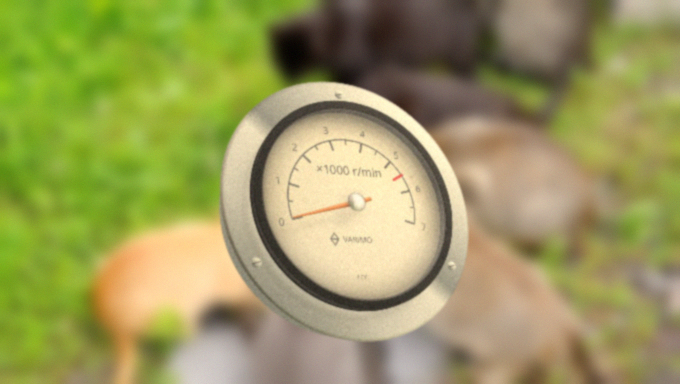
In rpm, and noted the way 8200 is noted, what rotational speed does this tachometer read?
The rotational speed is 0
